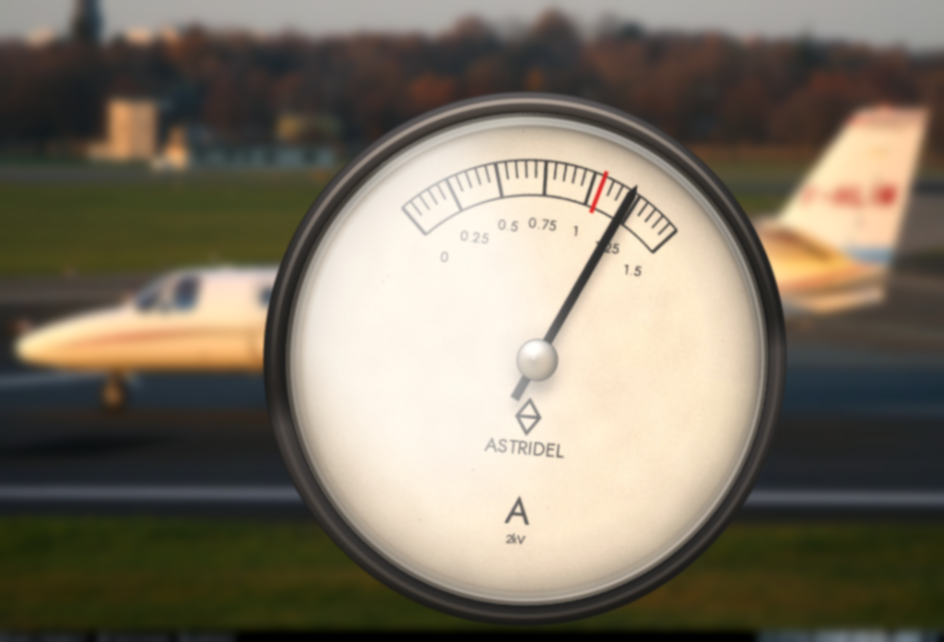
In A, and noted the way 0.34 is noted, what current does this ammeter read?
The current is 1.2
